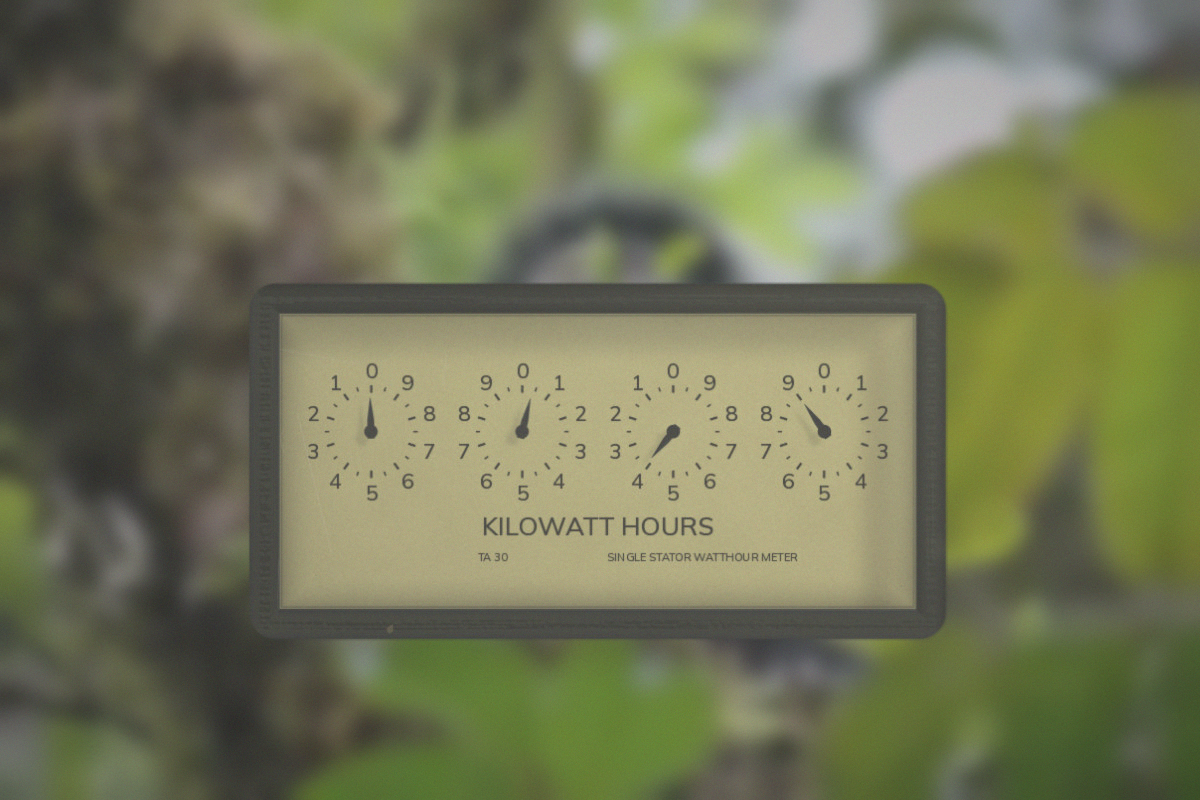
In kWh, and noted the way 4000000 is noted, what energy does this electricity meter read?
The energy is 39
